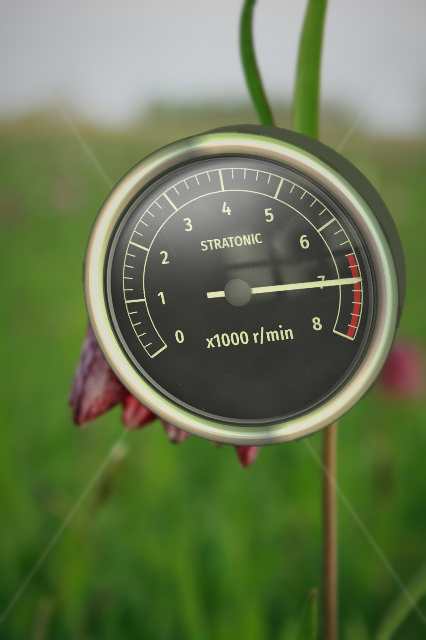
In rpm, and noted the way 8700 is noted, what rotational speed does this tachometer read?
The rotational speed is 7000
